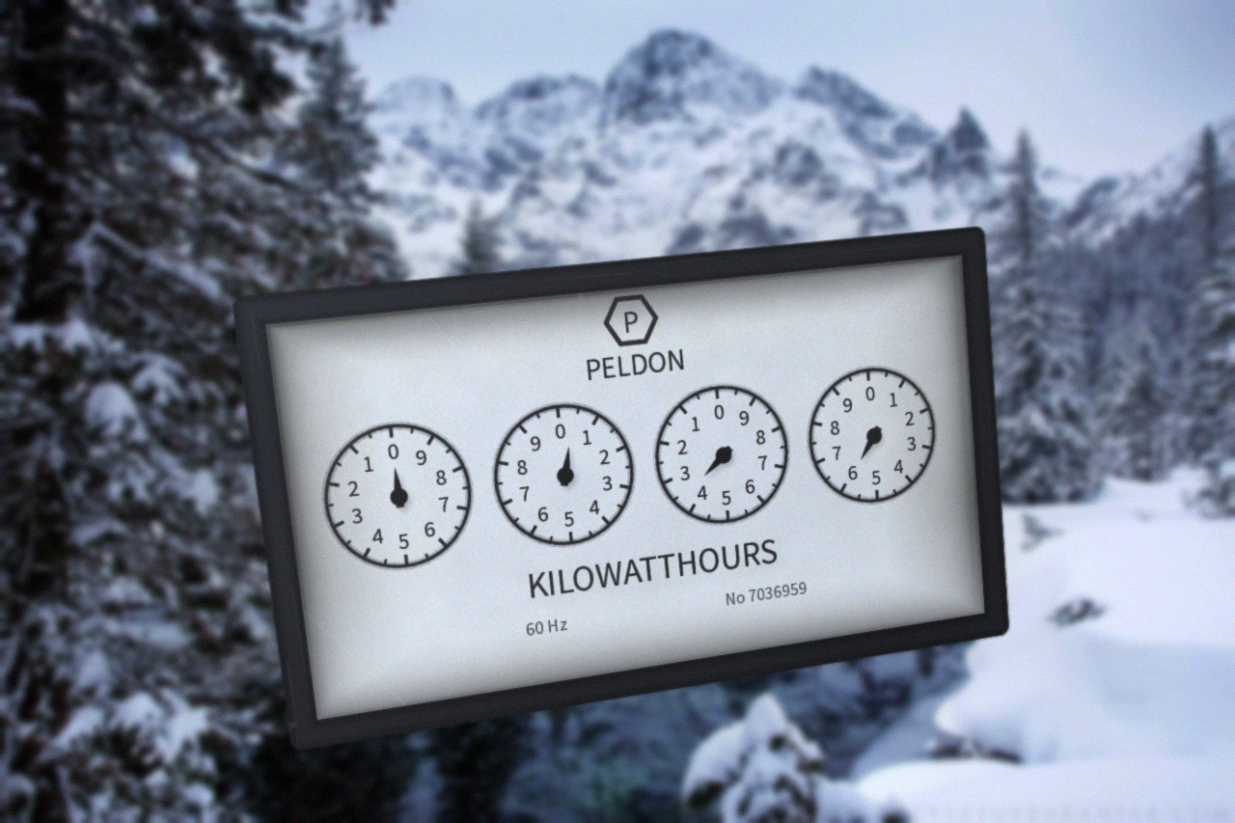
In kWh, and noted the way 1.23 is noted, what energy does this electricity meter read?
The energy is 36
